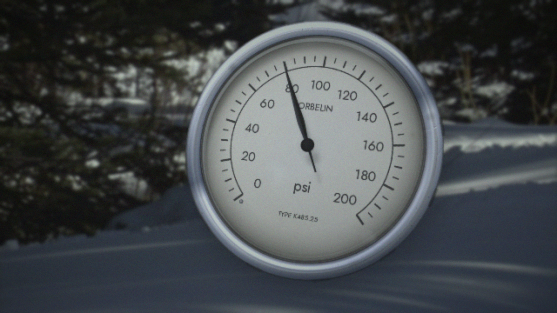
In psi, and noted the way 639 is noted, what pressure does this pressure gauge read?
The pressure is 80
